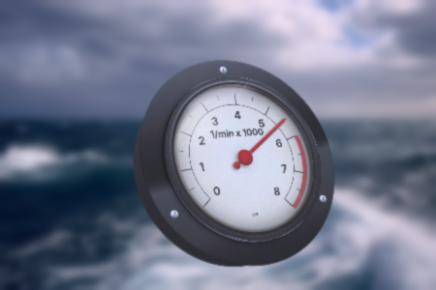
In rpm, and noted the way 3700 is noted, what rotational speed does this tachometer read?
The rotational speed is 5500
